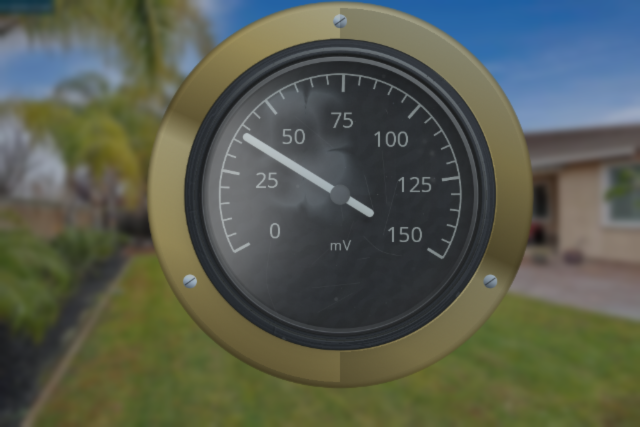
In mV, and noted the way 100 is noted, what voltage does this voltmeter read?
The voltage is 37.5
